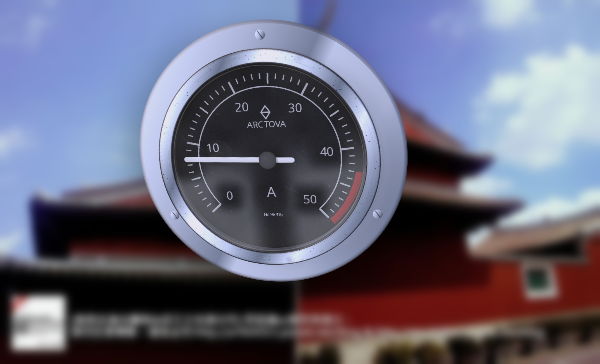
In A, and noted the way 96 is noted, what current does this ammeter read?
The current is 8
